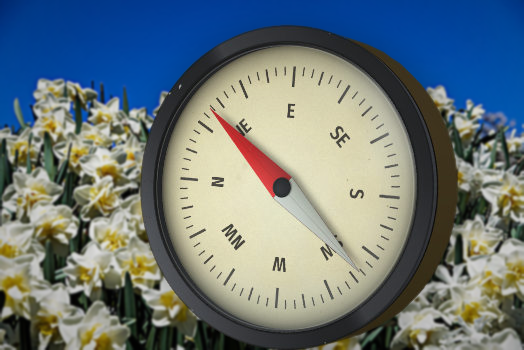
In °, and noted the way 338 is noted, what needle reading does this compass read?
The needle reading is 40
